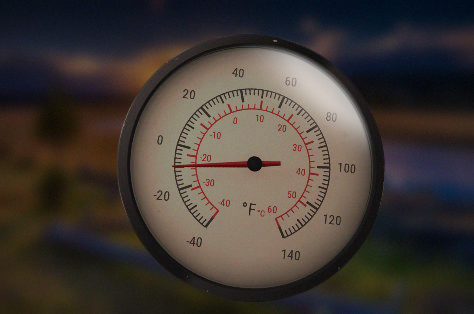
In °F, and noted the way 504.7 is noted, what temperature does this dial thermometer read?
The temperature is -10
